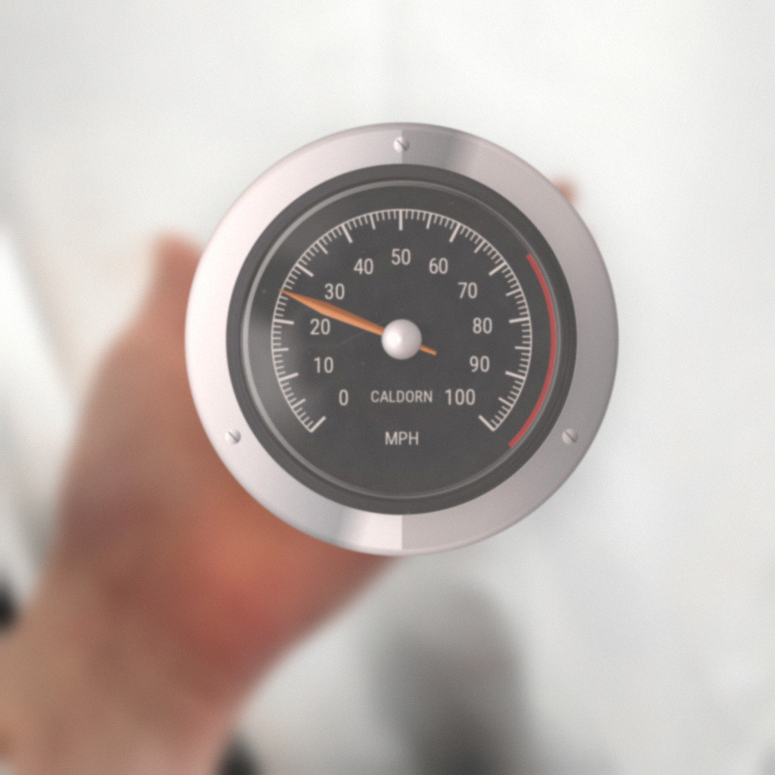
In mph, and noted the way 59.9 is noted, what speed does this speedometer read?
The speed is 25
